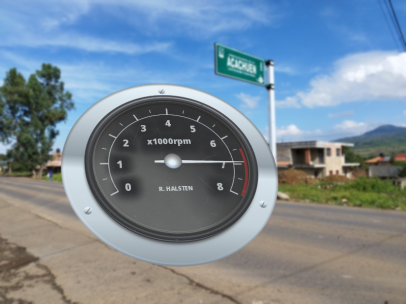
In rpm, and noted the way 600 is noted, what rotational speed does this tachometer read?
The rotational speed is 7000
